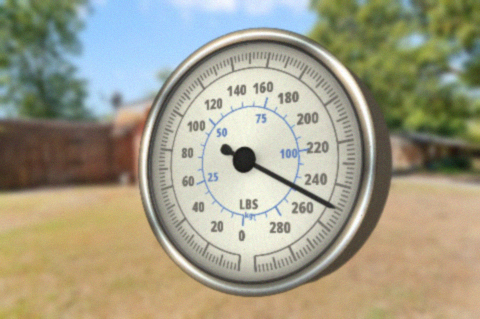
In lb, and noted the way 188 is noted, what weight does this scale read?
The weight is 250
